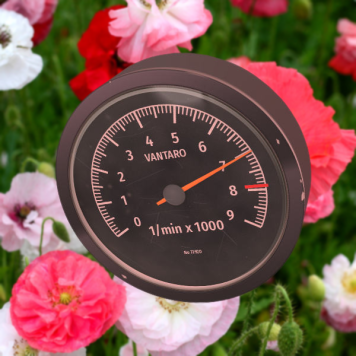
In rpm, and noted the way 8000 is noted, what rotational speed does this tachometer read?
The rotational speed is 7000
